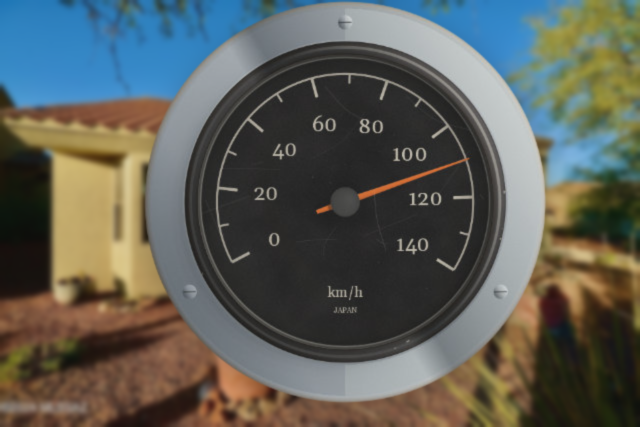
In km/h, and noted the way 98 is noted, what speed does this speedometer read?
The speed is 110
